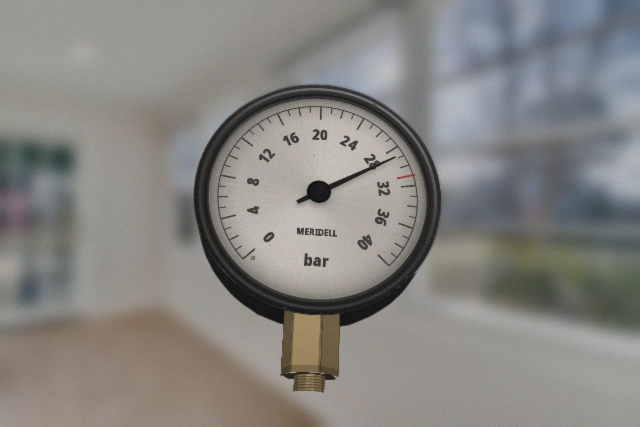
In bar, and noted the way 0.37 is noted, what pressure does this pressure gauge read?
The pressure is 29
